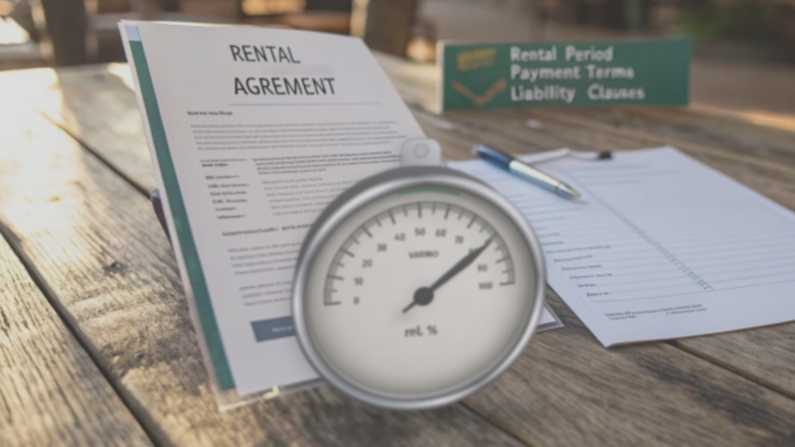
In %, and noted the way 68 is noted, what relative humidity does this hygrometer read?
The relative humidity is 80
